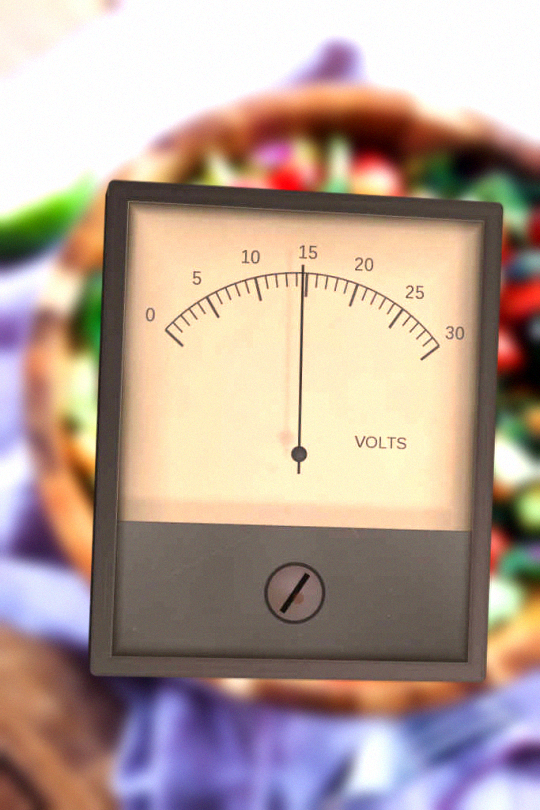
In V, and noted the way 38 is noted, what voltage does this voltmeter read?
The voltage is 14.5
